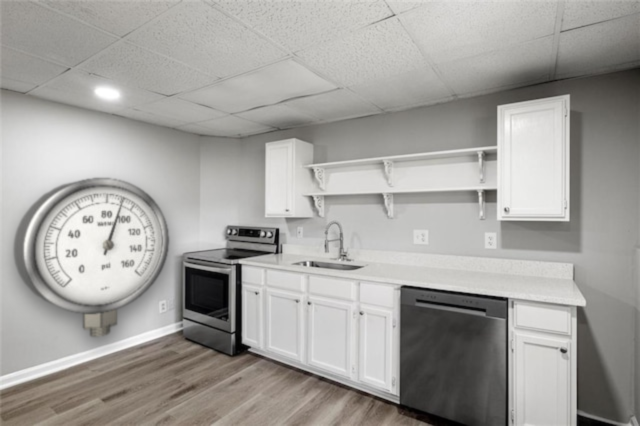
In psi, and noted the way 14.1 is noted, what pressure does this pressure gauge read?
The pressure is 90
